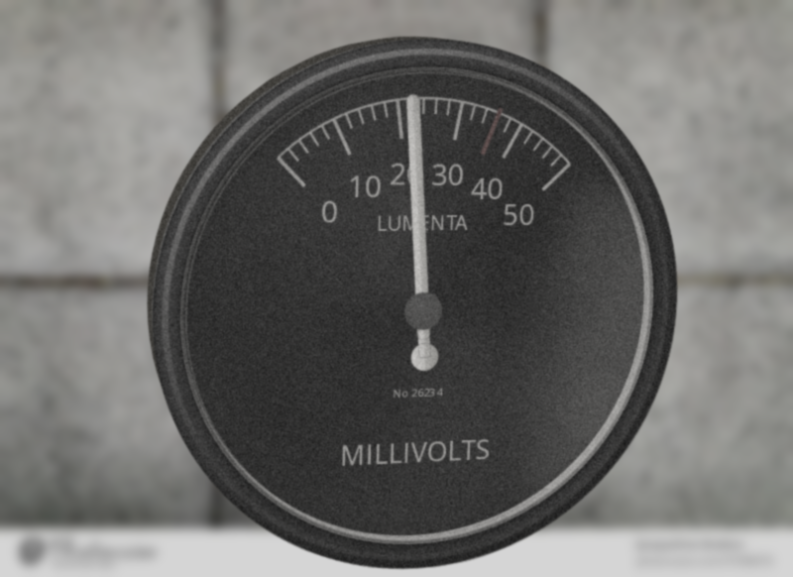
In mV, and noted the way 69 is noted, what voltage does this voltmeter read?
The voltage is 22
